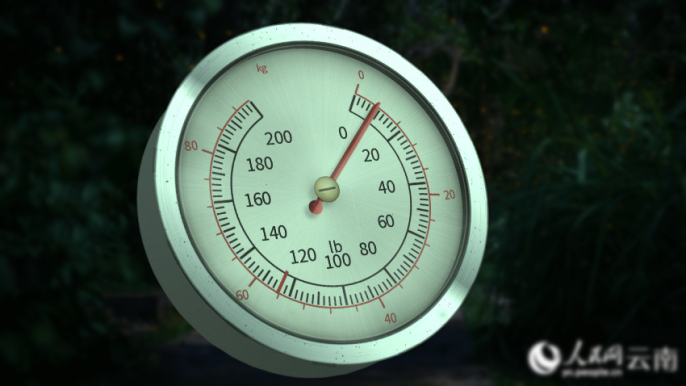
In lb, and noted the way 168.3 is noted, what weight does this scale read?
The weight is 8
